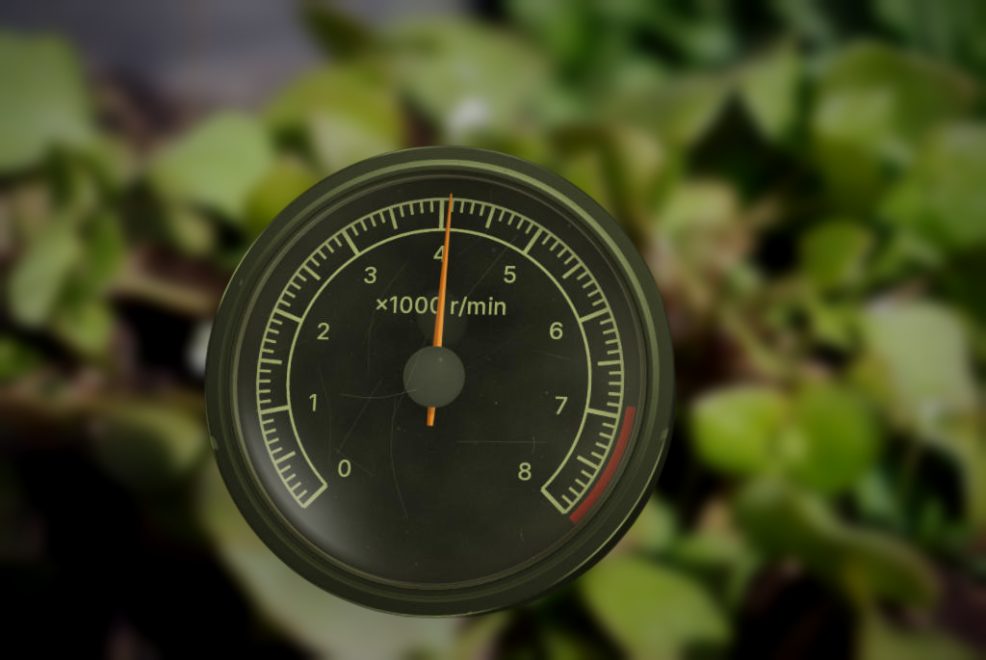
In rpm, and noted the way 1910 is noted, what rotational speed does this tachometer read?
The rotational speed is 4100
